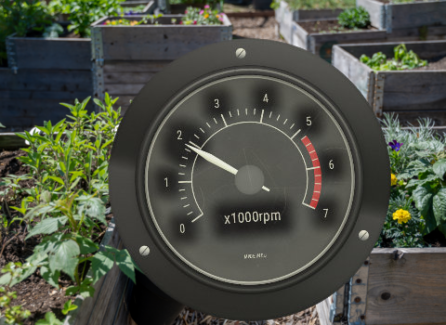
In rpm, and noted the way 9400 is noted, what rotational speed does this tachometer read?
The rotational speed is 1900
